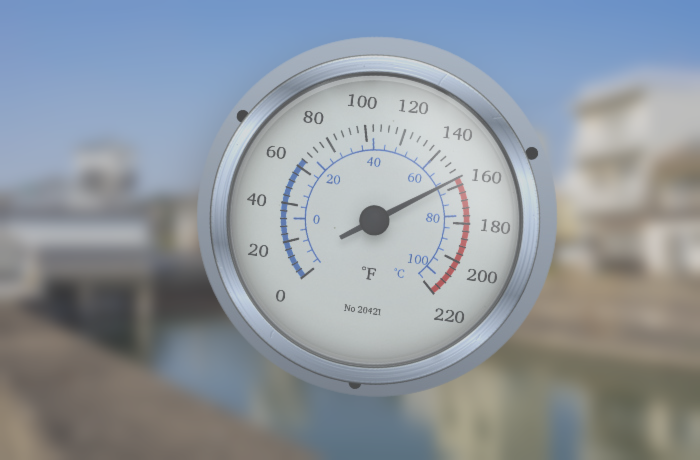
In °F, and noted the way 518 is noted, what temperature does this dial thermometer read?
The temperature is 156
